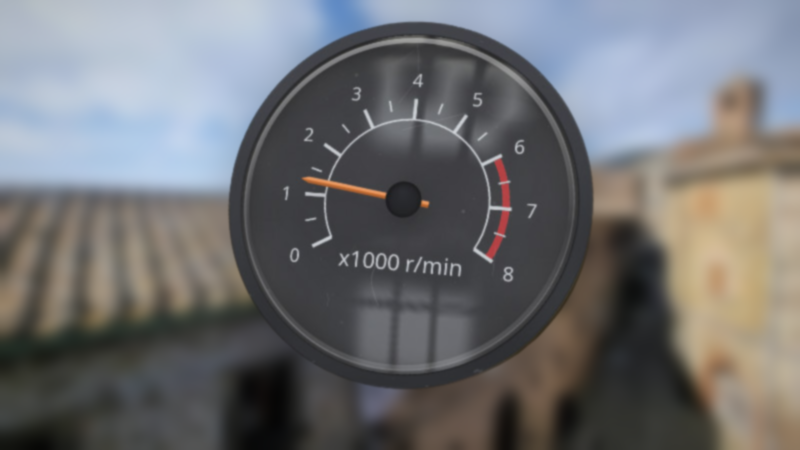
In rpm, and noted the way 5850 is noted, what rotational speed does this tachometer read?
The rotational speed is 1250
